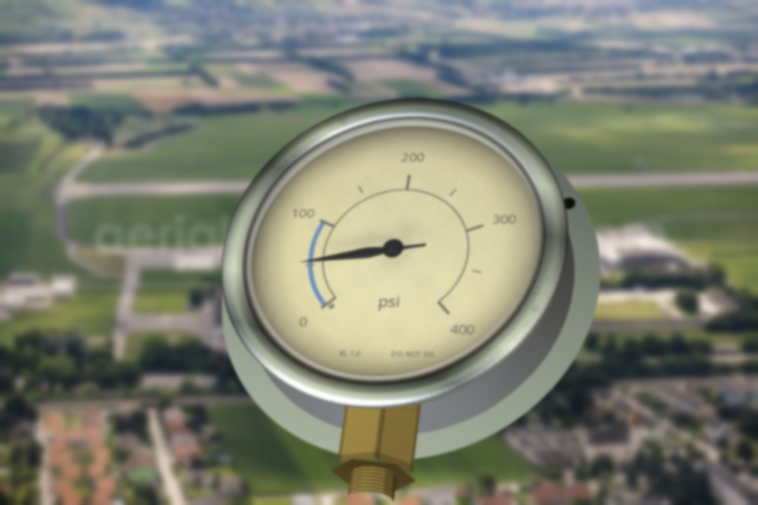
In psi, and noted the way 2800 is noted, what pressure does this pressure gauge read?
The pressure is 50
